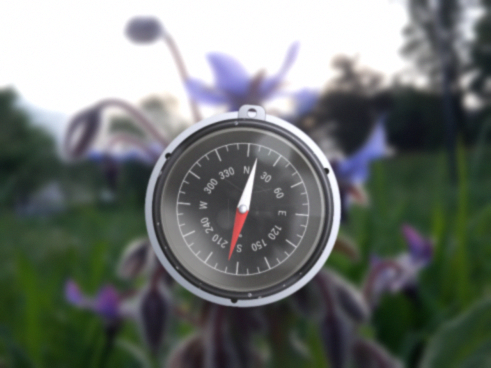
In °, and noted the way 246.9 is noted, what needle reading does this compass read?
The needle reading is 190
